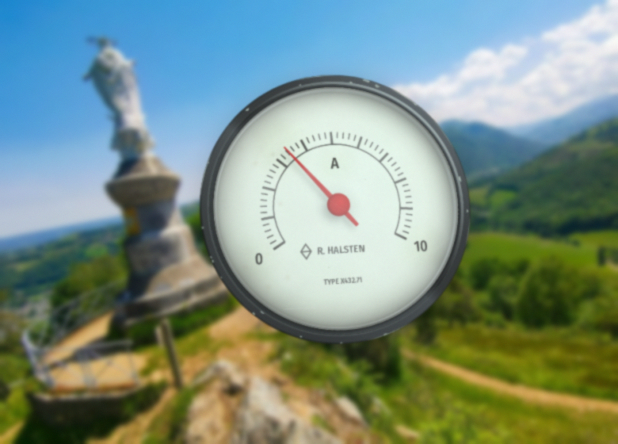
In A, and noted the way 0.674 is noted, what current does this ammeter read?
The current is 3.4
